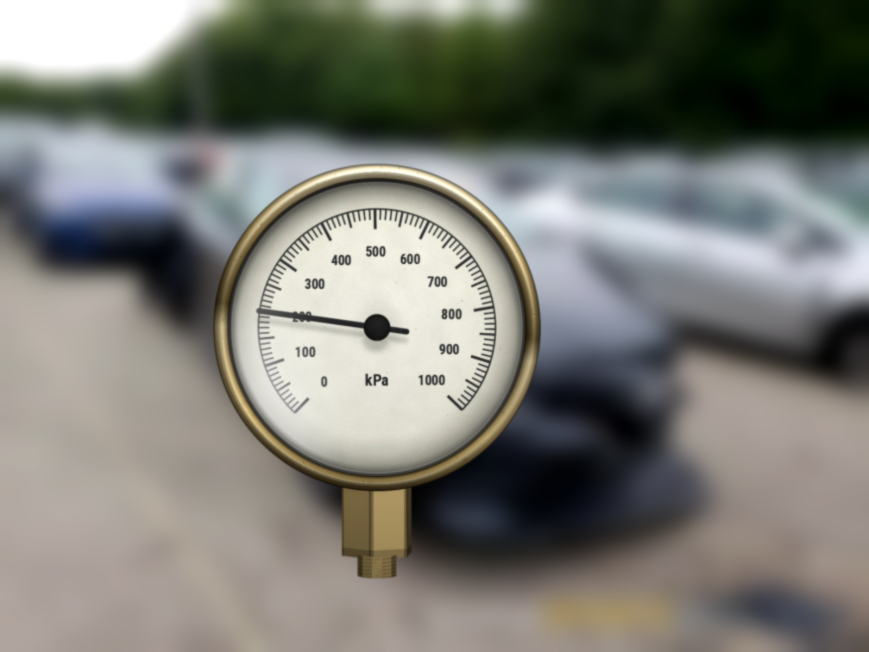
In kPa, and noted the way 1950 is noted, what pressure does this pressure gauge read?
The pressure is 200
